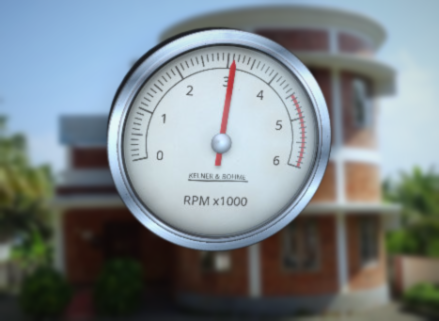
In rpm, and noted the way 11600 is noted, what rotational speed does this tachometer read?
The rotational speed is 3100
